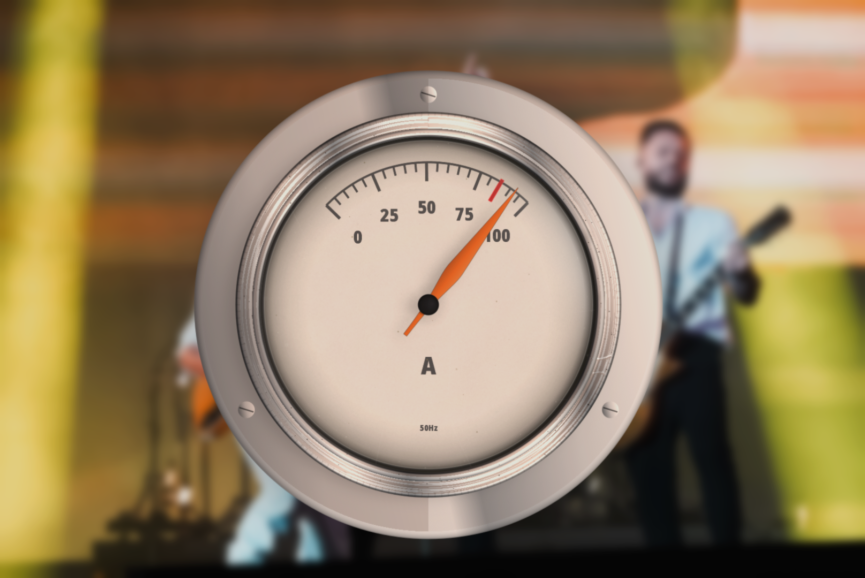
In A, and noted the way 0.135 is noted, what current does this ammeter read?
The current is 92.5
